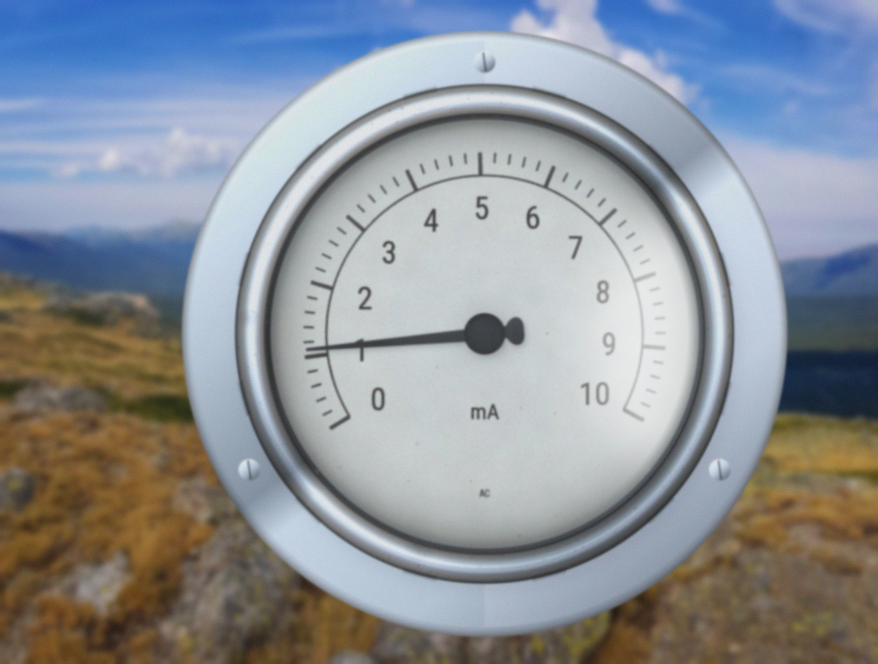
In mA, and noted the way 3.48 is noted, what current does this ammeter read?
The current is 1.1
